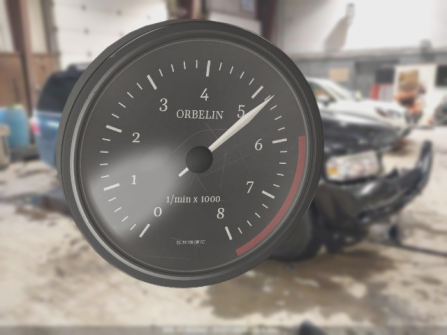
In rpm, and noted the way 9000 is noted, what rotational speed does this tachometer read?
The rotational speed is 5200
